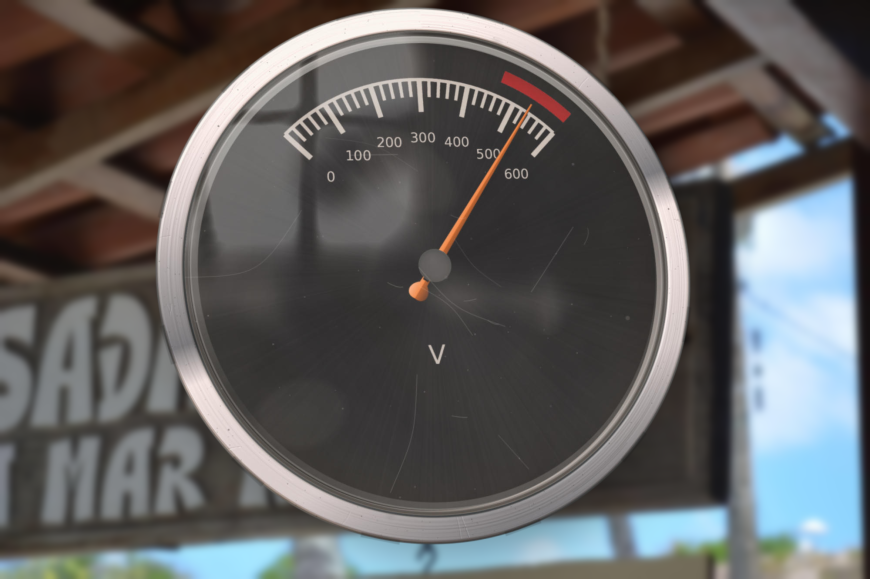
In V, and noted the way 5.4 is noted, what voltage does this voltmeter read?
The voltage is 530
